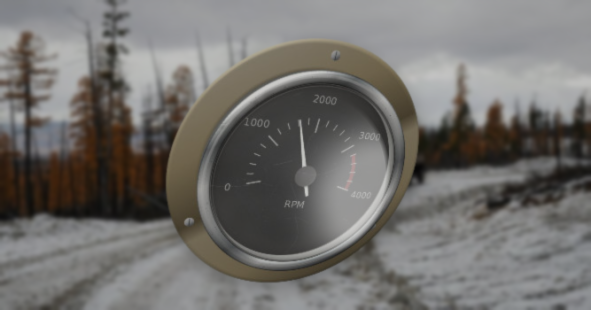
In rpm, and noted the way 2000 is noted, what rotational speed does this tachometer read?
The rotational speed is 1600
